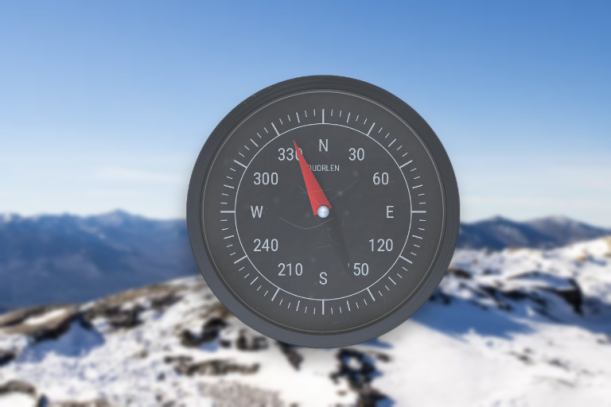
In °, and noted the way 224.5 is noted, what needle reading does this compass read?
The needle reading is 337.5
